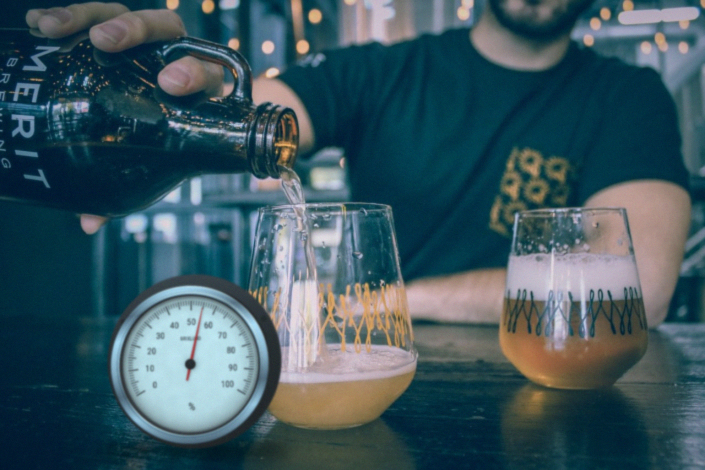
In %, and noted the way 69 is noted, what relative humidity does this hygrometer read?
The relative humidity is 55
